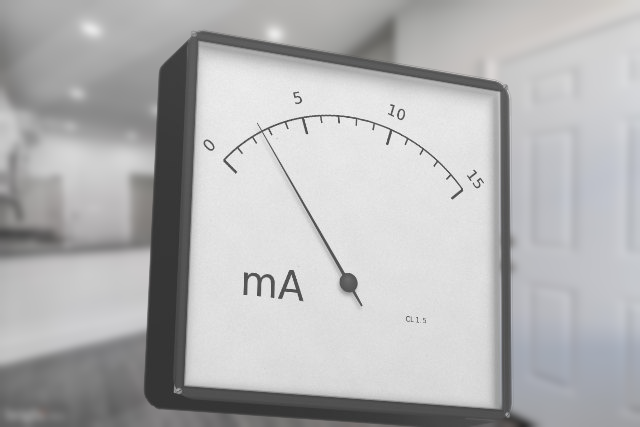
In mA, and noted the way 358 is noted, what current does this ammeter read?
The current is 2.5
